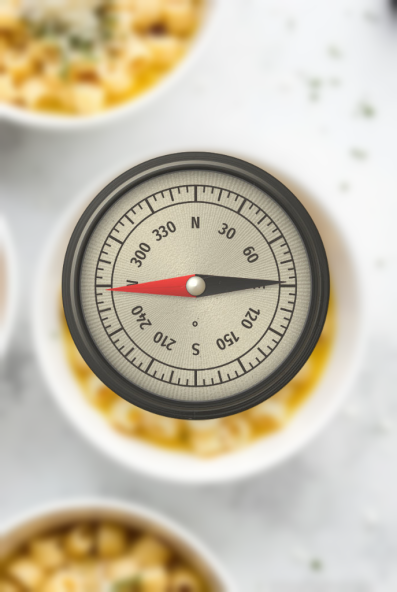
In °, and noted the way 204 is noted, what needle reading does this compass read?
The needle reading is 267.5
